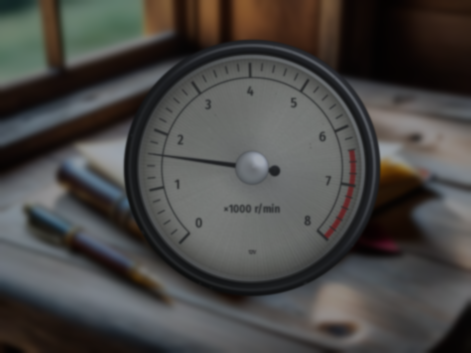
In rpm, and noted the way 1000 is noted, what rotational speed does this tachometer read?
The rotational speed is 1600
